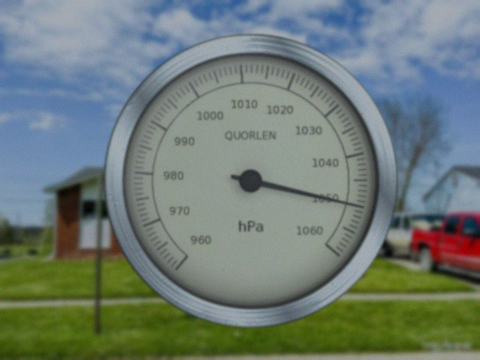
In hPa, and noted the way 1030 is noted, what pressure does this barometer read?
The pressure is 1050
